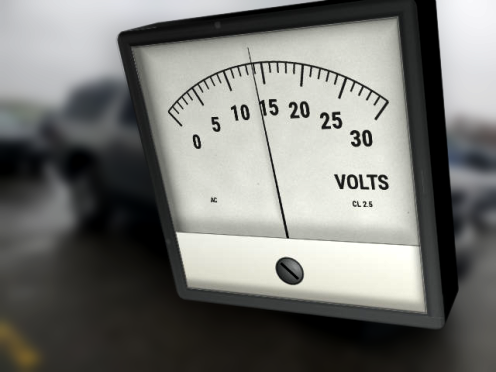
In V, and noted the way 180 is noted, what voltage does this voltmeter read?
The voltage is 14
